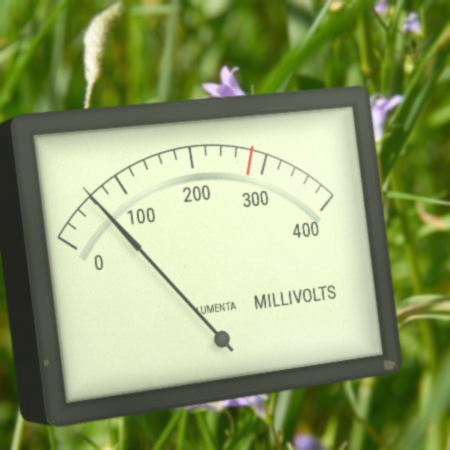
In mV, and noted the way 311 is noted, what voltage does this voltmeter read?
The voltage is 60
